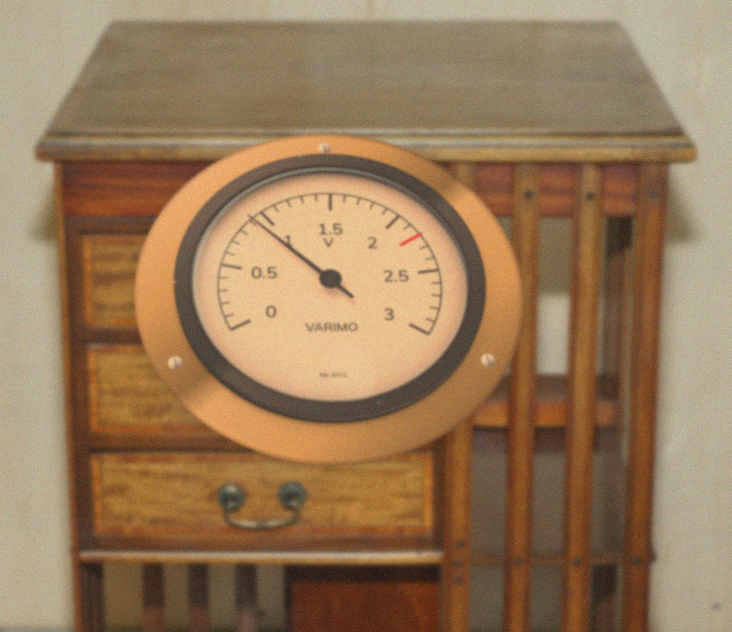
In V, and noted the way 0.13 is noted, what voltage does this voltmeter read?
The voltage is 0.9
